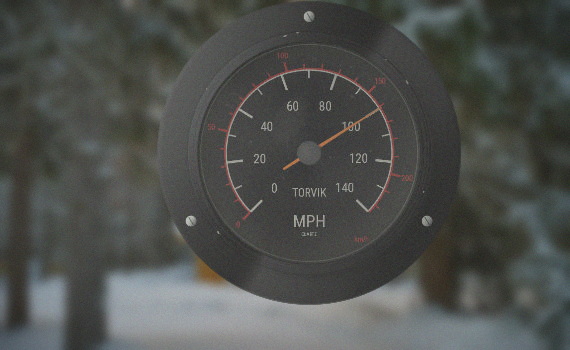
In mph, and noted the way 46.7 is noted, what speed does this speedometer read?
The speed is 100
